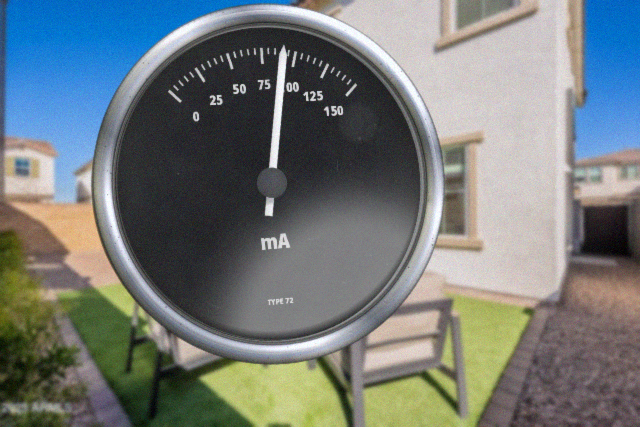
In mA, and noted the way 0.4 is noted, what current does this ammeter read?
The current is 90
